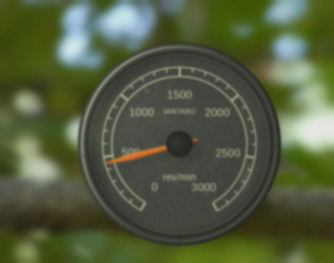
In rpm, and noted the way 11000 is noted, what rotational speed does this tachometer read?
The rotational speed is 450
